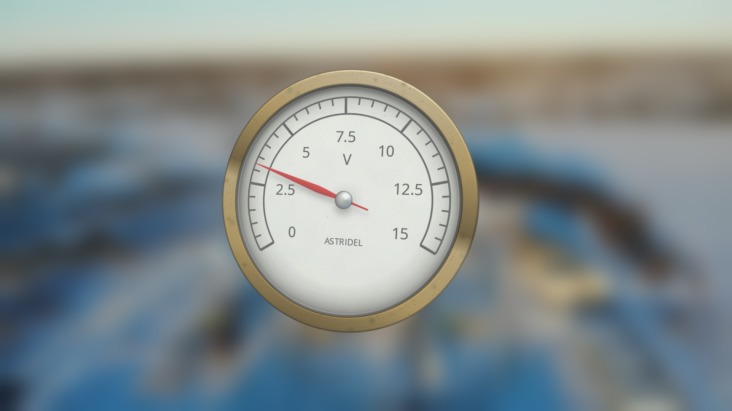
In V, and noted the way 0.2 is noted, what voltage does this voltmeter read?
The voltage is 3.25
